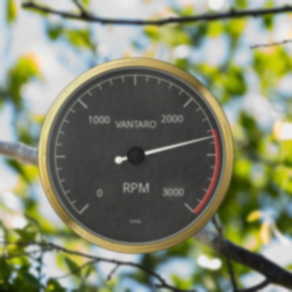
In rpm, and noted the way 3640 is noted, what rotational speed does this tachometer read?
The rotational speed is 2350
